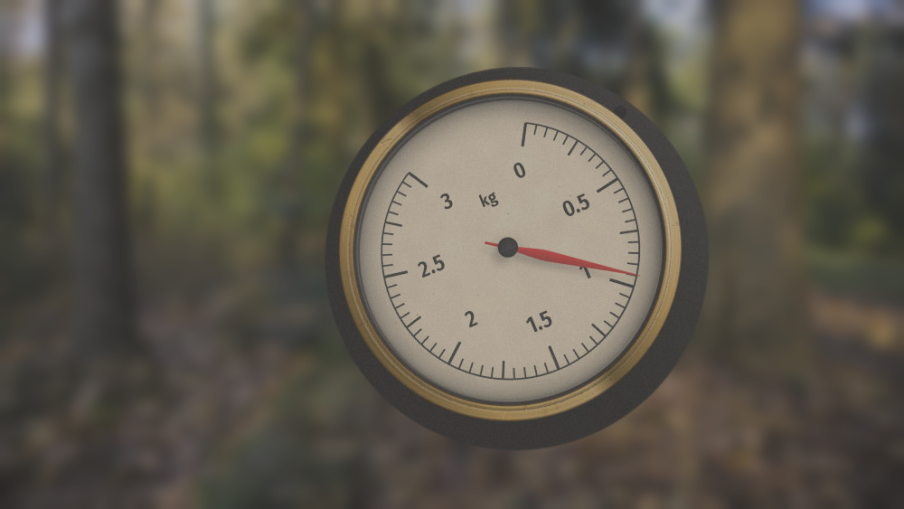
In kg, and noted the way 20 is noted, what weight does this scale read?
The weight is 0.95
